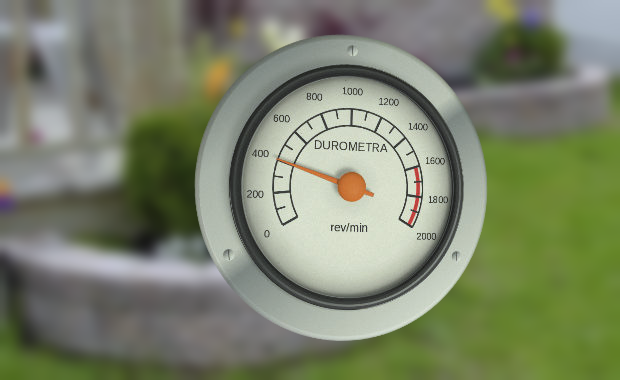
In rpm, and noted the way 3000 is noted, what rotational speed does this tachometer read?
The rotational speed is 400
